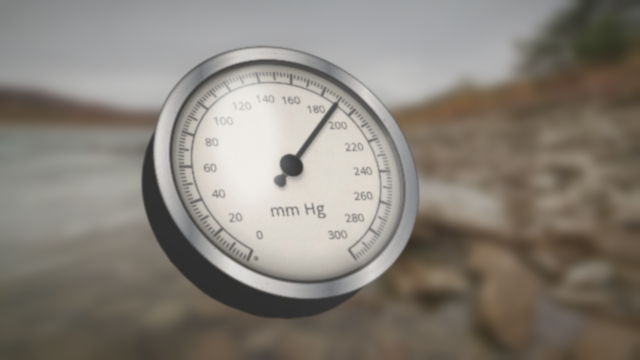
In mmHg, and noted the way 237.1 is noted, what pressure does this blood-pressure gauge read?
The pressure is 190
